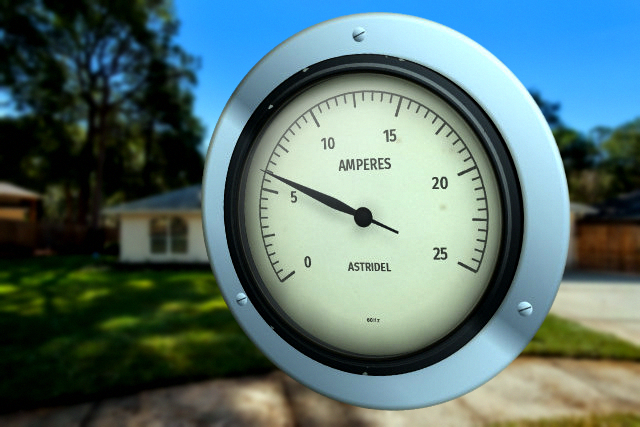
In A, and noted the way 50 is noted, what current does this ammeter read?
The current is 6
